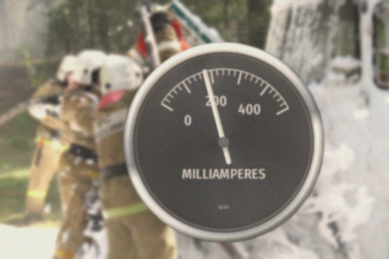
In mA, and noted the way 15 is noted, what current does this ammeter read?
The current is 180
